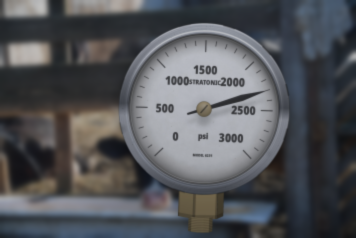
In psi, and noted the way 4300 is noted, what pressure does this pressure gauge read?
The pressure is 2300
